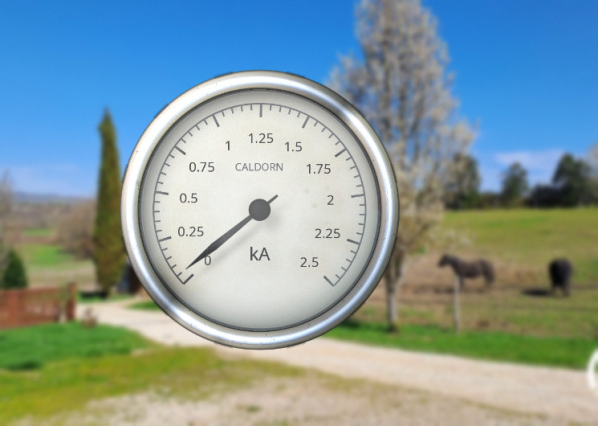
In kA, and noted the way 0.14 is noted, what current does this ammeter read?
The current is 0.05
